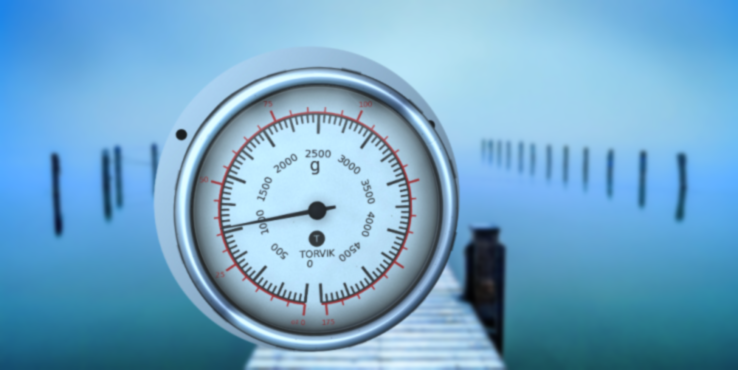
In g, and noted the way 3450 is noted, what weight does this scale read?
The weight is 1050
